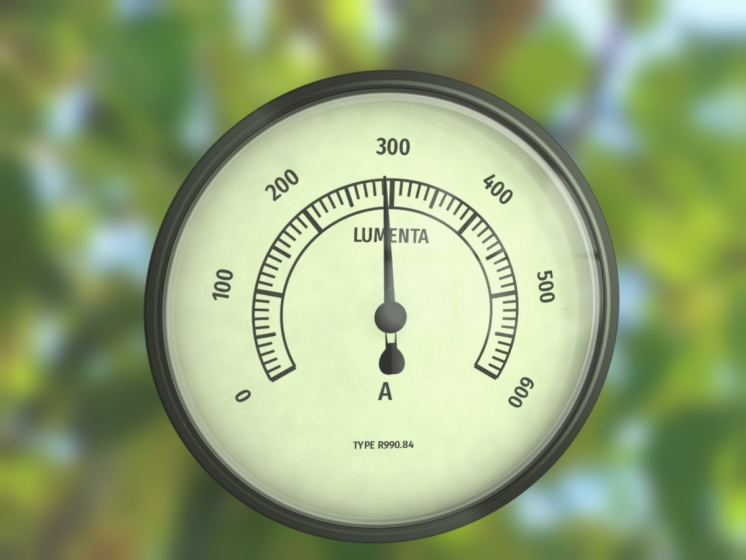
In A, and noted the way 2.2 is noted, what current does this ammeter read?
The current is 290
